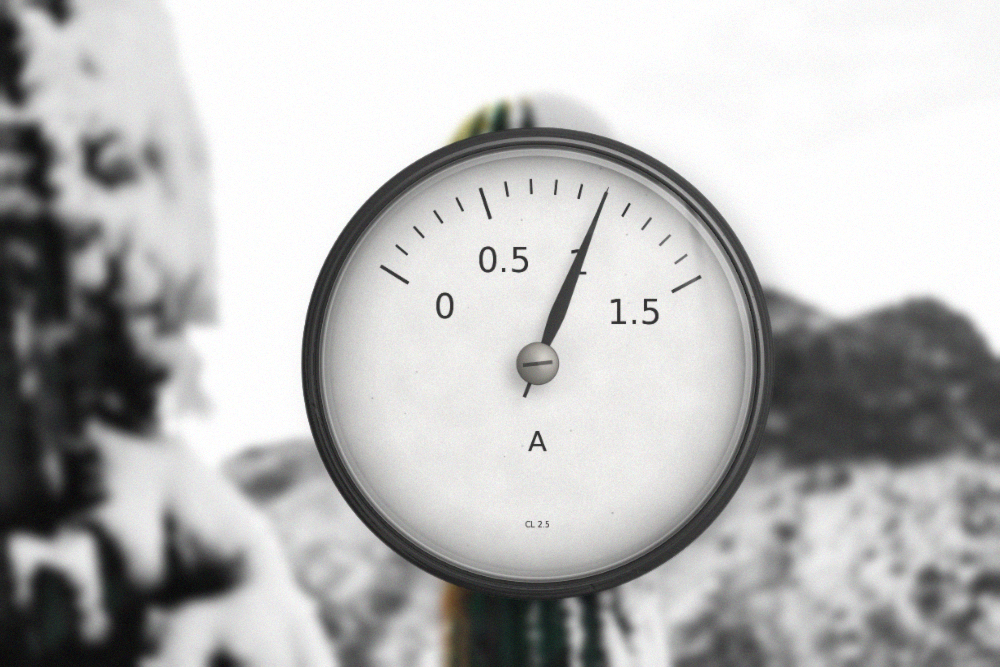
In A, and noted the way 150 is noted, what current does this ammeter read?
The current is 1
